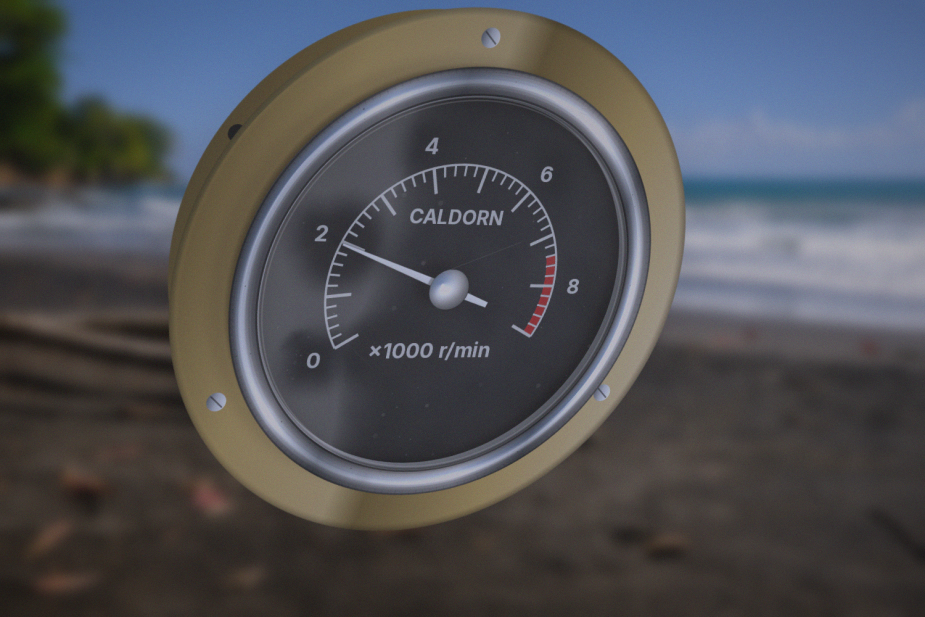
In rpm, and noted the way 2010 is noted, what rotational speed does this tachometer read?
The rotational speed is 2000
